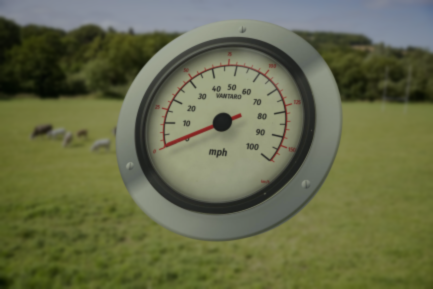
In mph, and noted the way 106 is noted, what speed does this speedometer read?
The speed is 0
